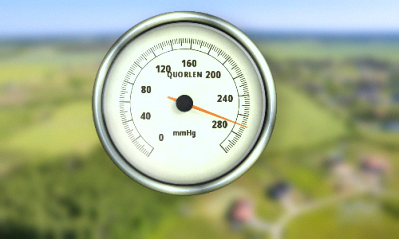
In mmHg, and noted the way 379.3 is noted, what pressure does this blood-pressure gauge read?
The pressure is 270
